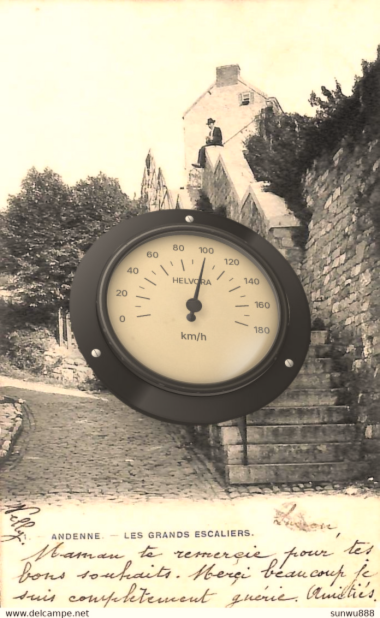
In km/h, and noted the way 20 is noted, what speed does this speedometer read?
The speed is 100
